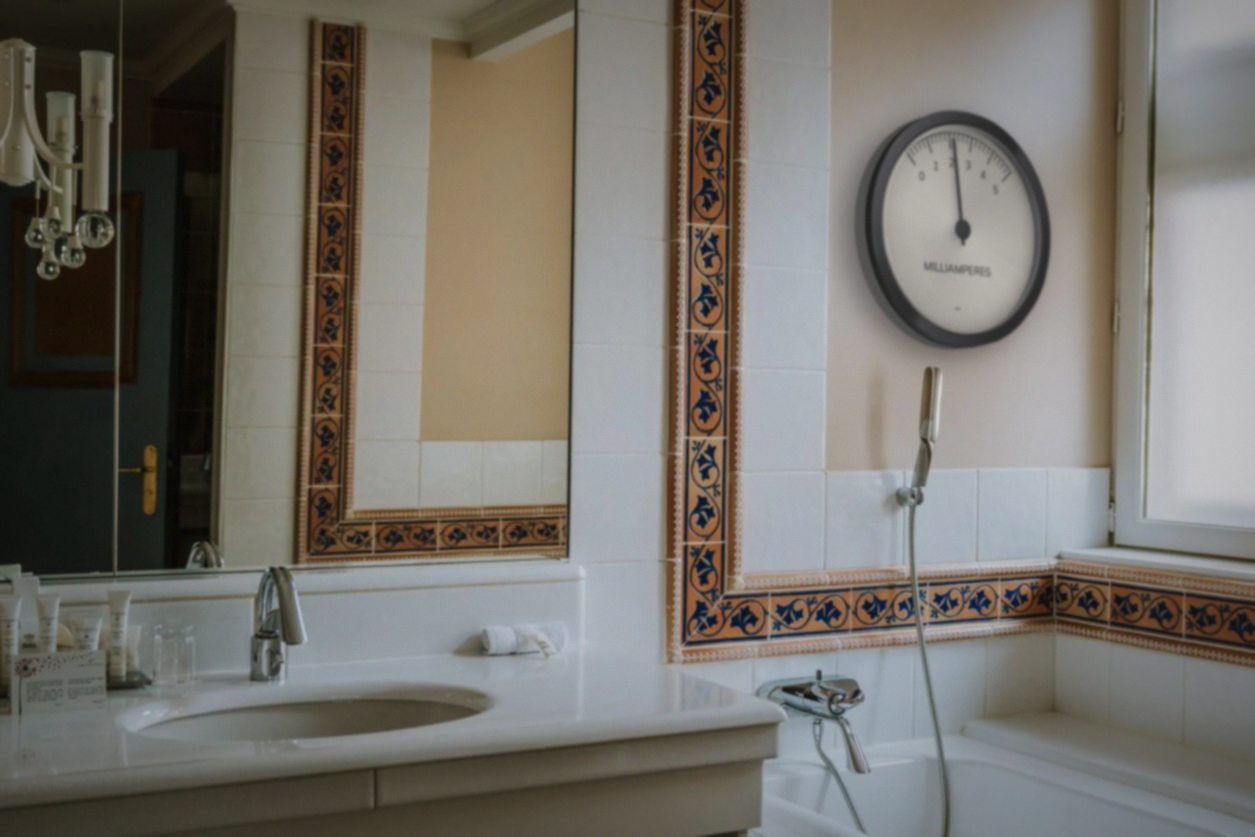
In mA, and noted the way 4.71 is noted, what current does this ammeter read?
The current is 2
